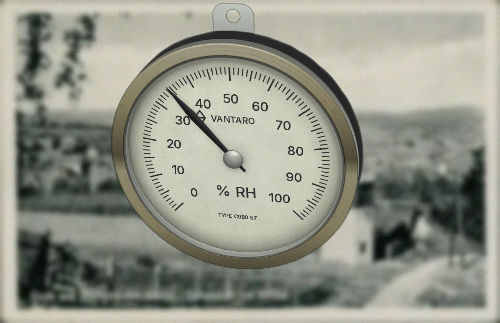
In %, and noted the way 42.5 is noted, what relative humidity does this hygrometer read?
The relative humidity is 35
